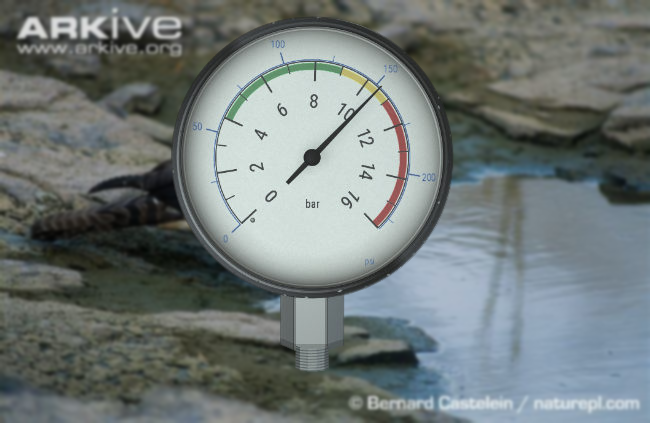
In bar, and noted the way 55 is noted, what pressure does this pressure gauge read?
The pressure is 10.5
